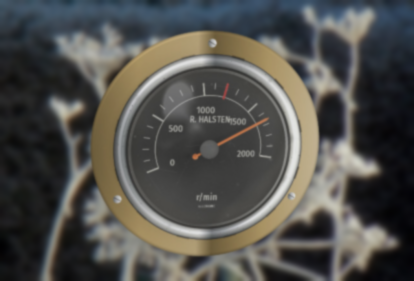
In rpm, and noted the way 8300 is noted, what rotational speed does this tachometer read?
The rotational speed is 1650
